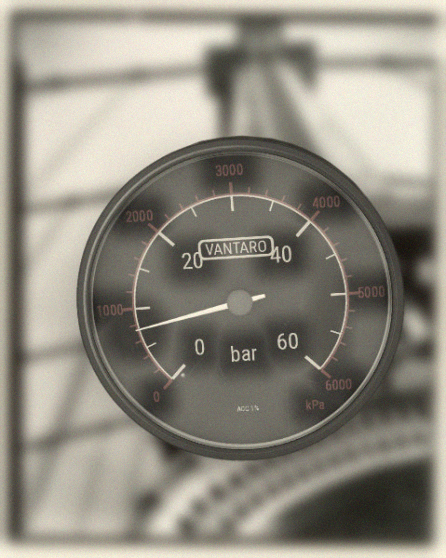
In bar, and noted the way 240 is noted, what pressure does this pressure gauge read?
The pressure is 7.5
